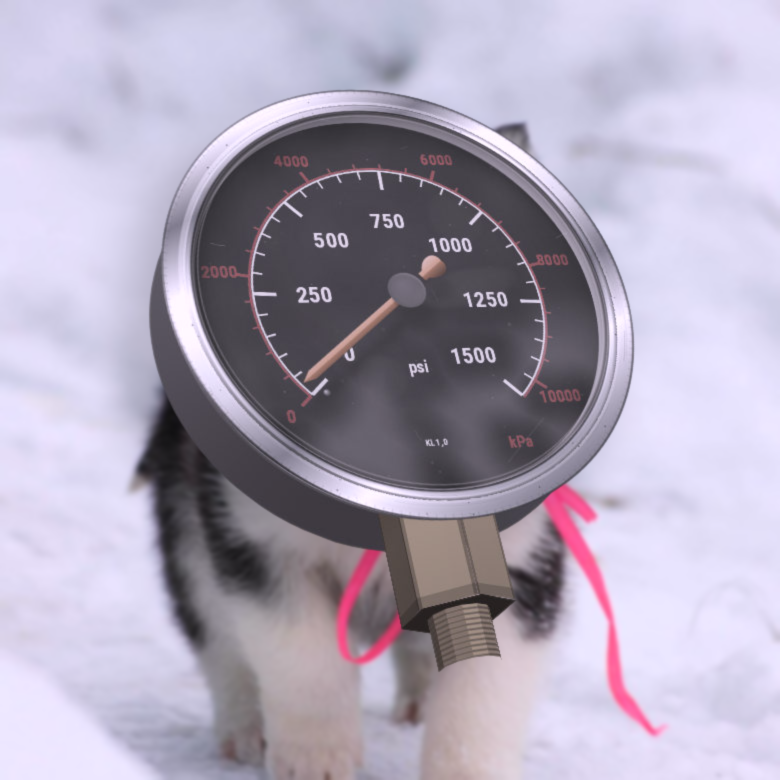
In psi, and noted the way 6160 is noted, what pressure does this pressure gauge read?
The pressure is 25
